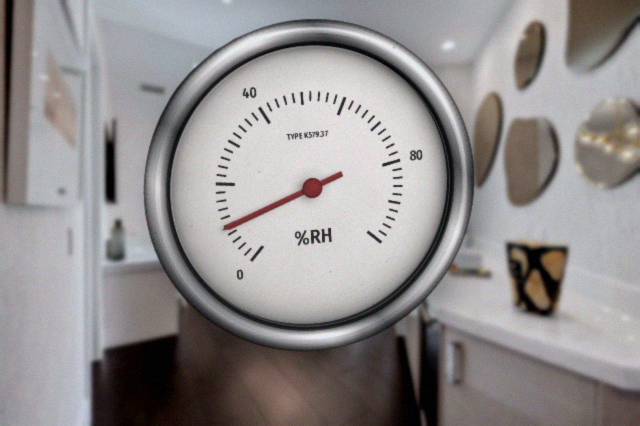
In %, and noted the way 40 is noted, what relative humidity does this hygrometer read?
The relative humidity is 10
